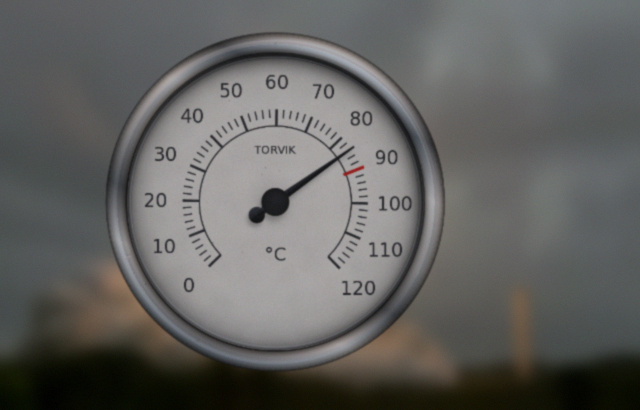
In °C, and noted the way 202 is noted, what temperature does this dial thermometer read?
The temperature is 84
